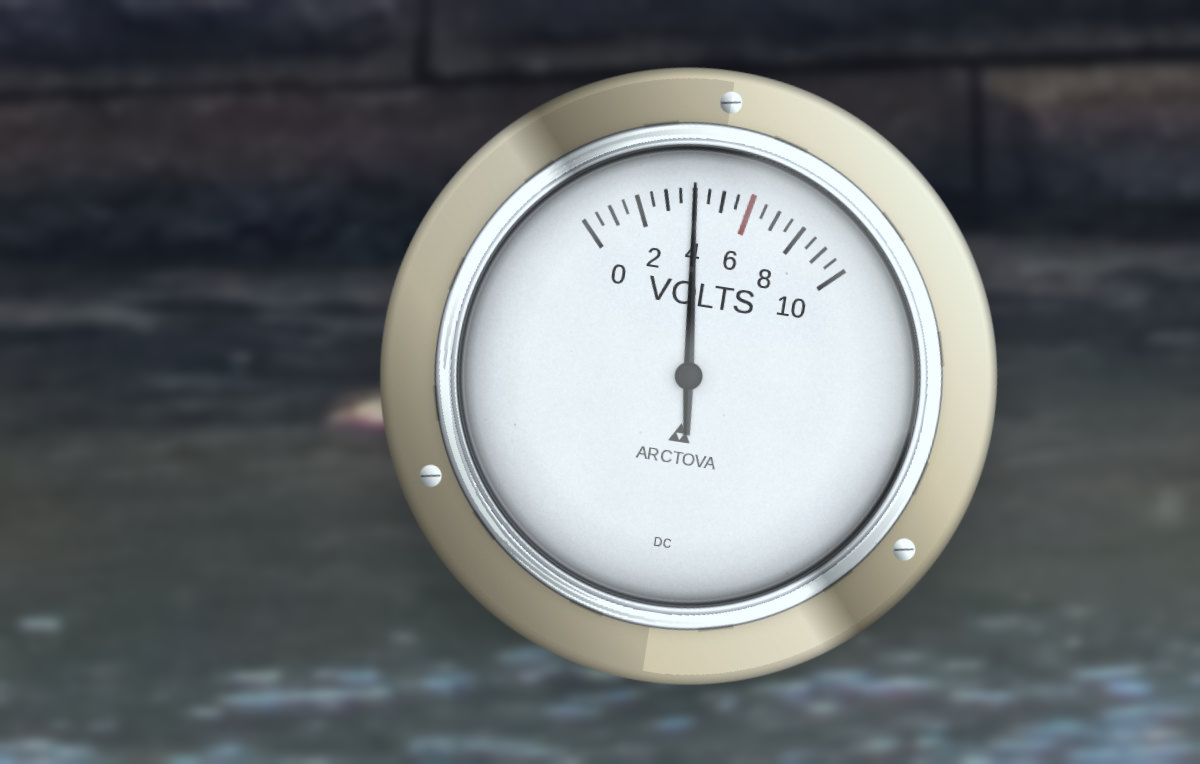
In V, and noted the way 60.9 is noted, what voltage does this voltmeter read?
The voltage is 4
